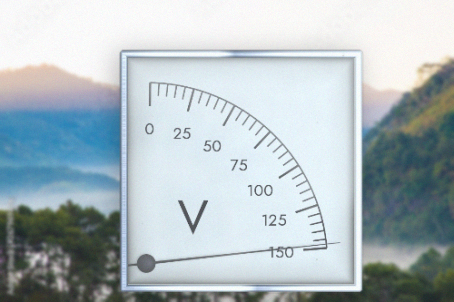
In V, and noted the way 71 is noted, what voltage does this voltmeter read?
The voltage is 147.5
